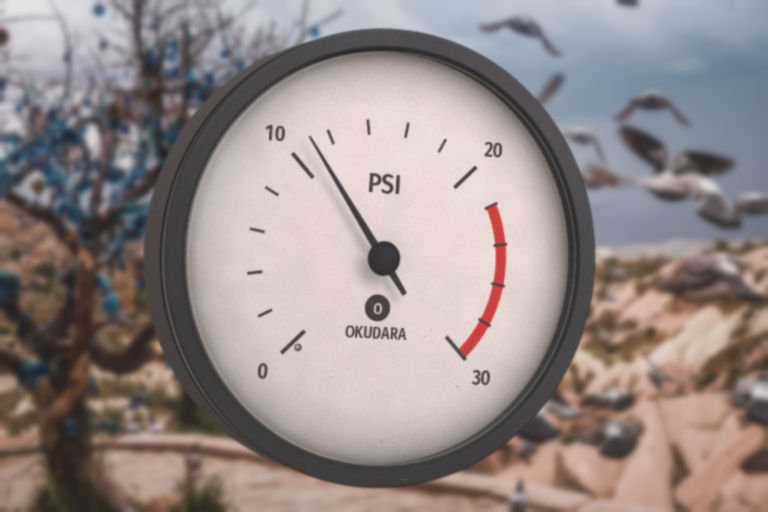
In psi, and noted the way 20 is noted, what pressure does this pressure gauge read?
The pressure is 11
